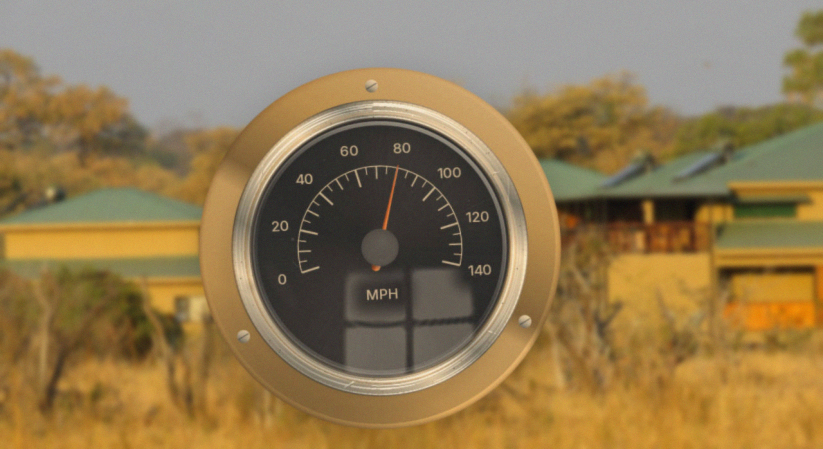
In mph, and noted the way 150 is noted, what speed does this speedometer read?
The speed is 80
